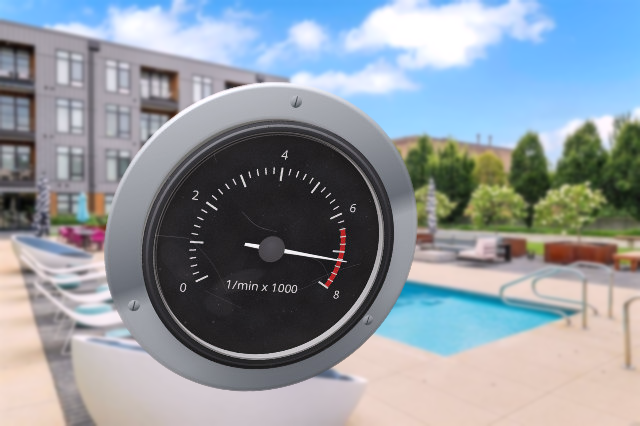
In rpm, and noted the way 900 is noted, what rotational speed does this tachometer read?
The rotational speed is 7200
